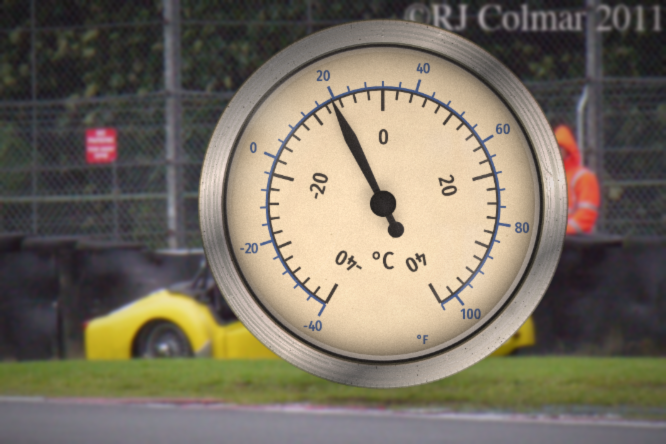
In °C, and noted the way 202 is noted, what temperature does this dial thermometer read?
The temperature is -7
